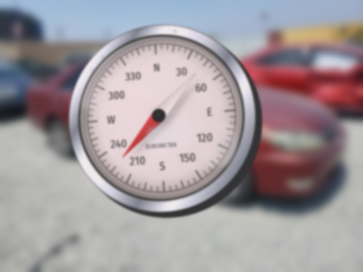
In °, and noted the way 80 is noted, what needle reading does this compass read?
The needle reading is 225
